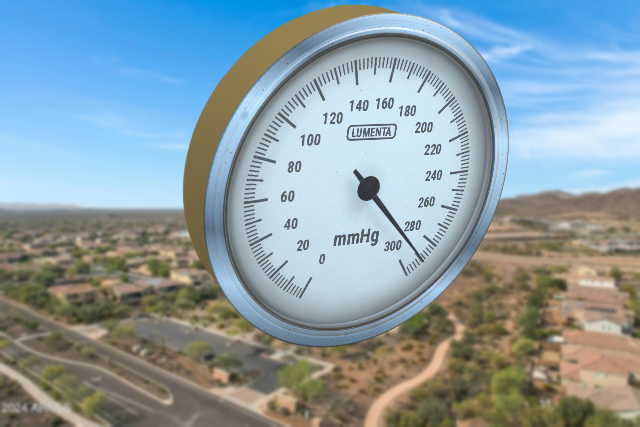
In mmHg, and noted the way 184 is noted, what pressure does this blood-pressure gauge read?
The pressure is 290
